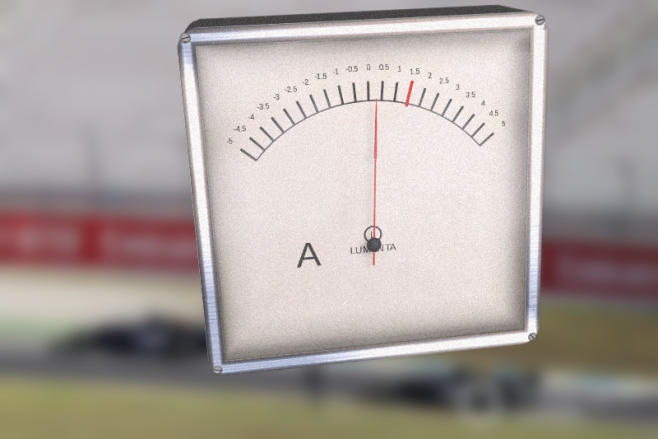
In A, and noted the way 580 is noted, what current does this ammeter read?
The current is 0.25
